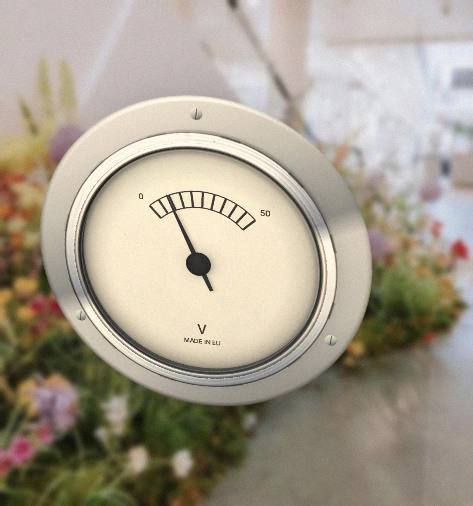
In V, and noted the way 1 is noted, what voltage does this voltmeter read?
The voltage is 10
